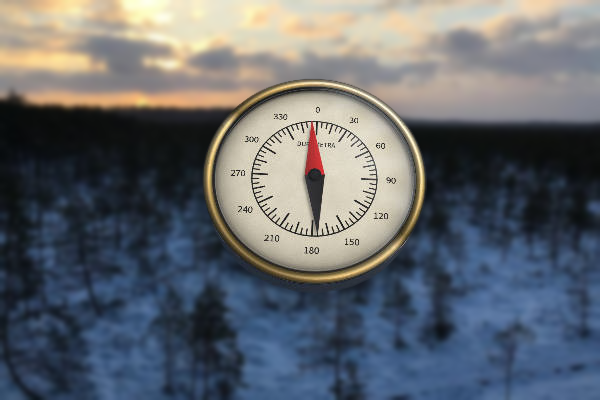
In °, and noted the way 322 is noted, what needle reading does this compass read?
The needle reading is 355
